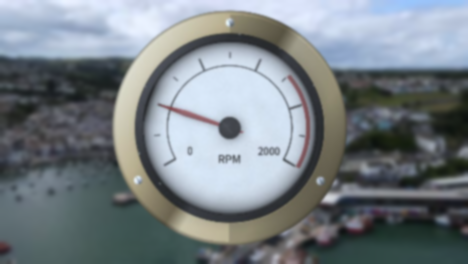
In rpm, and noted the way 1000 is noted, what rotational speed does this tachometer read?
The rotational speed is 400
